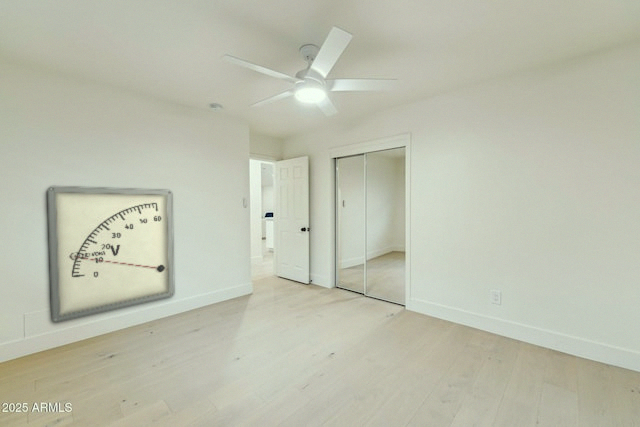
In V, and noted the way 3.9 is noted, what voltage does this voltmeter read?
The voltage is 10
